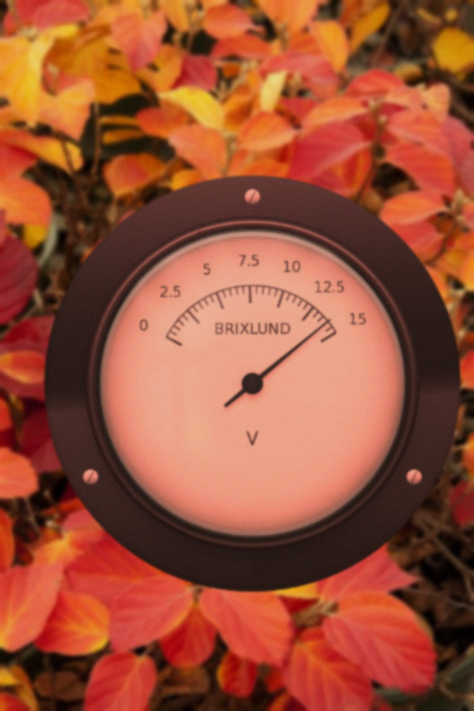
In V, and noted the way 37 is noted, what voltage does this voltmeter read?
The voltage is 14
